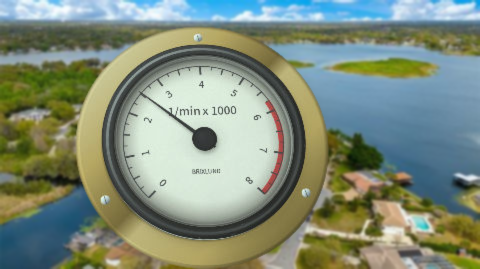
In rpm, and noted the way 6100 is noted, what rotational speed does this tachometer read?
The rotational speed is 2500
